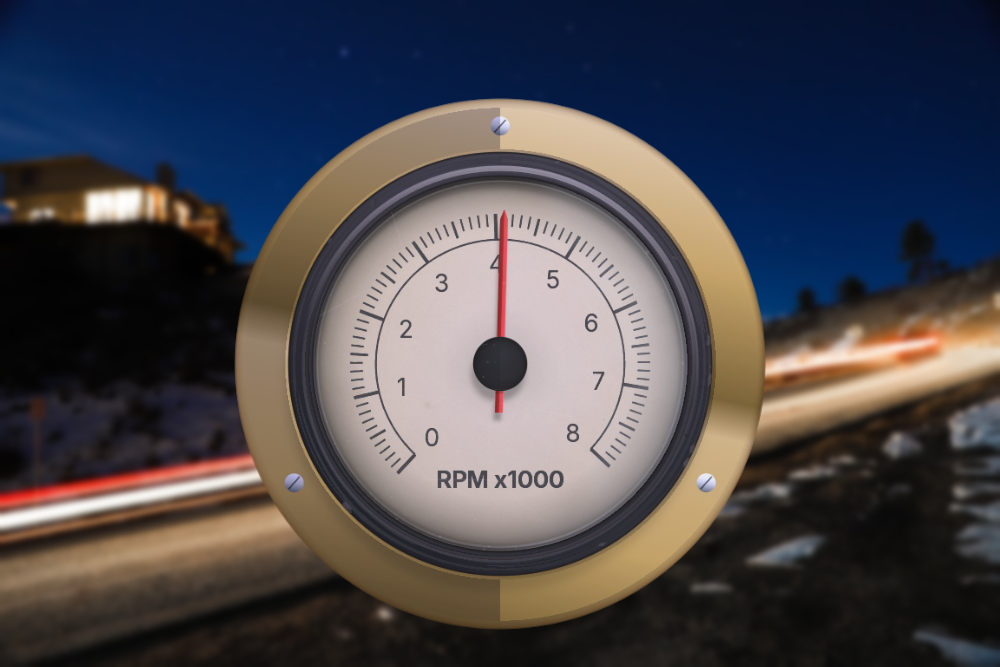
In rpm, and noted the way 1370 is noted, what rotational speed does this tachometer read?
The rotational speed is 4100
